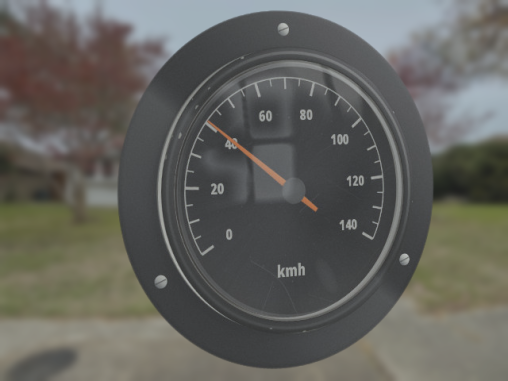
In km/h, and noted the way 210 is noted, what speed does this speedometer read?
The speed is 40
